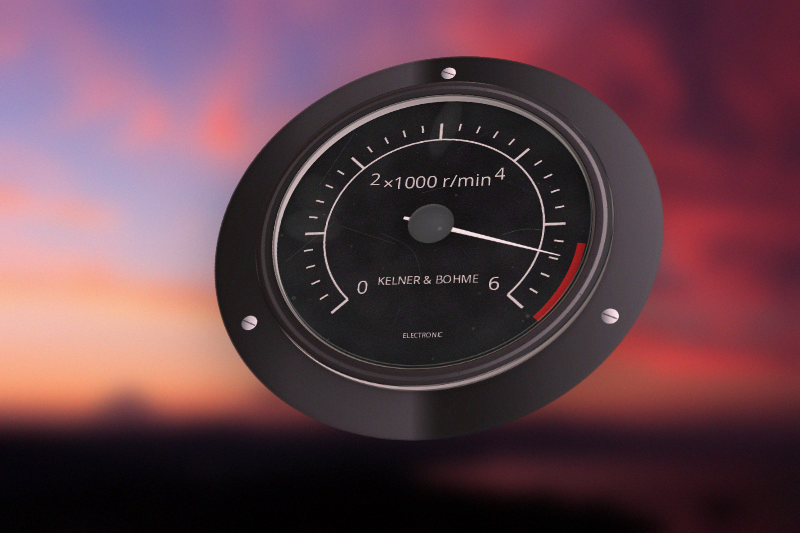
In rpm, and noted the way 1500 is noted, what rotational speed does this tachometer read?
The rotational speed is 5400
